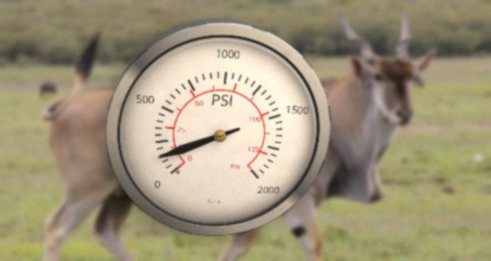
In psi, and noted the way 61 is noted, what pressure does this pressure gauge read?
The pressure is 150
